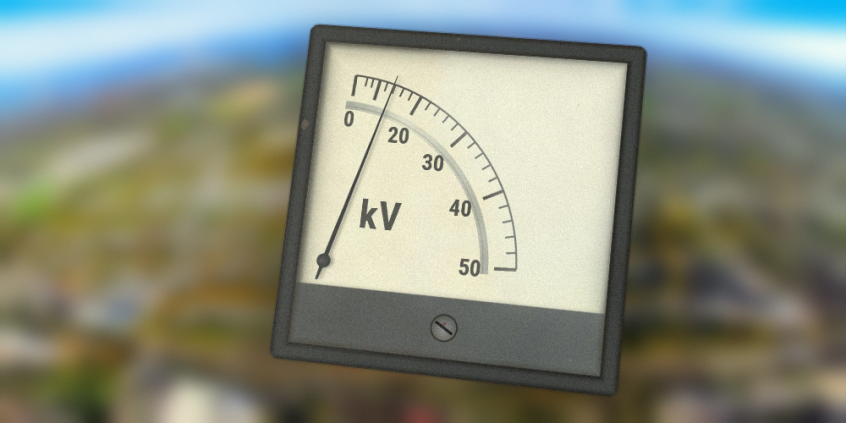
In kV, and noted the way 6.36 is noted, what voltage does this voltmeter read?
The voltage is 14
